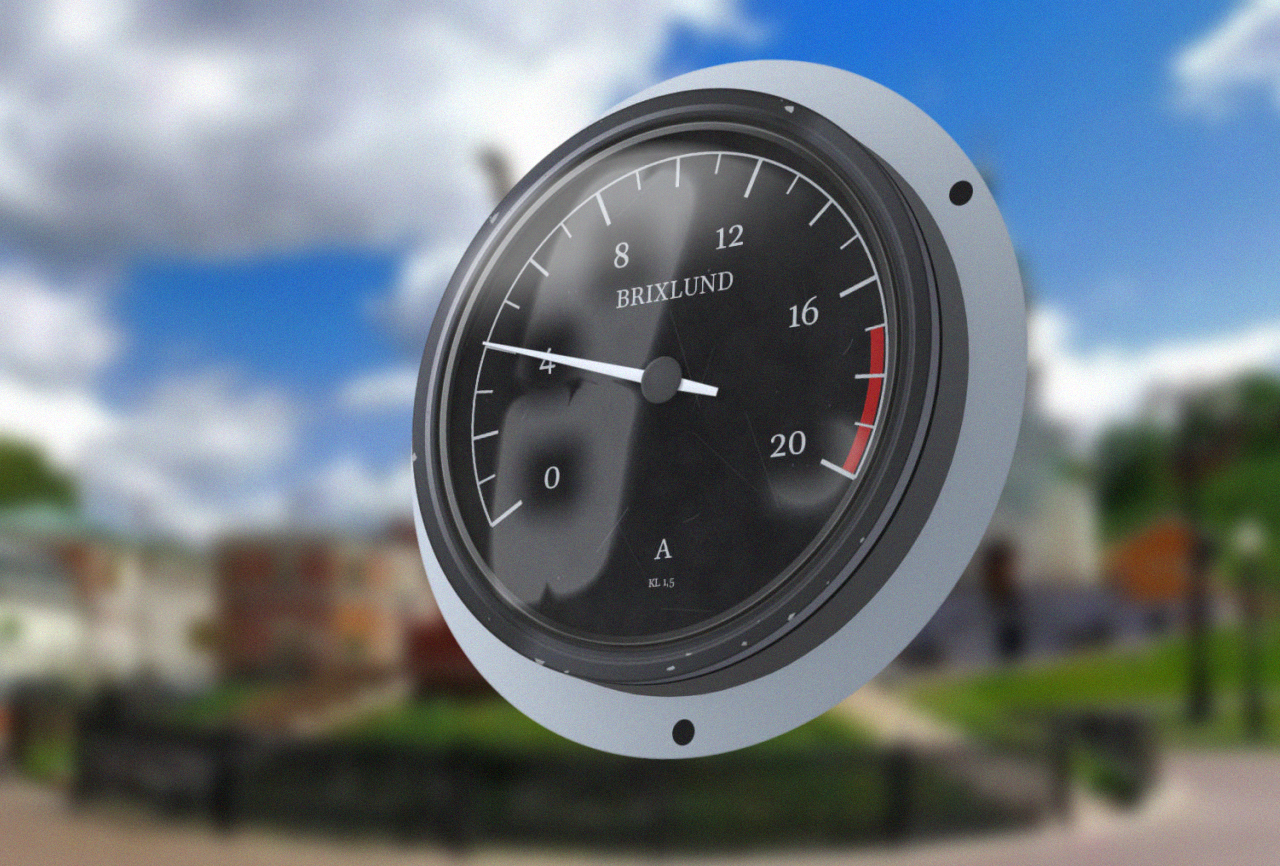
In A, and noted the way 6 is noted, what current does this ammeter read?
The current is 4
